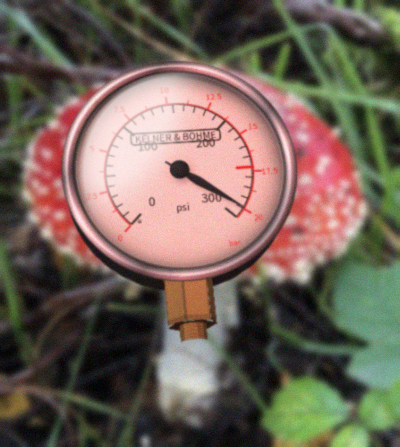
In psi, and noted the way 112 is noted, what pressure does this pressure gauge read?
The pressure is 290
